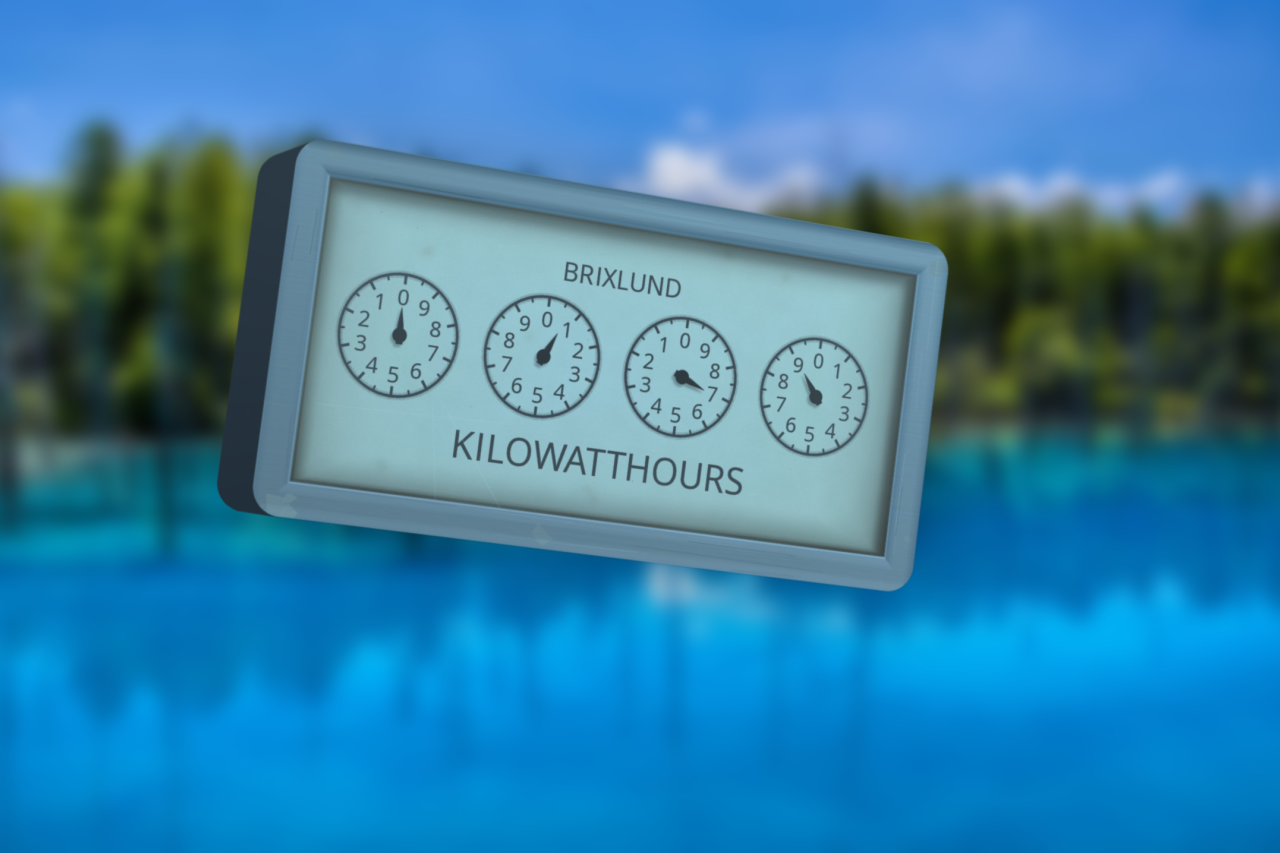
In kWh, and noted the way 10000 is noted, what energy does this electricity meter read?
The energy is 69
